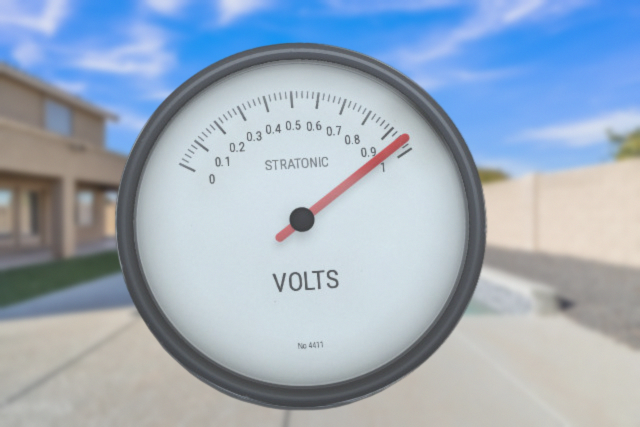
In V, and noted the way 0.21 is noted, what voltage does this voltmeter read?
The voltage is 0.96
